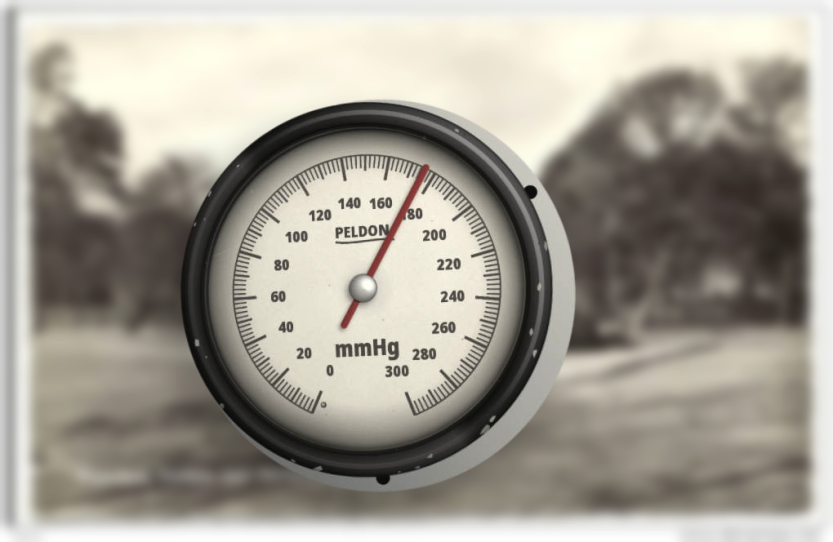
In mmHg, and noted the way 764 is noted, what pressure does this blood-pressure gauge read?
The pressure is 176
